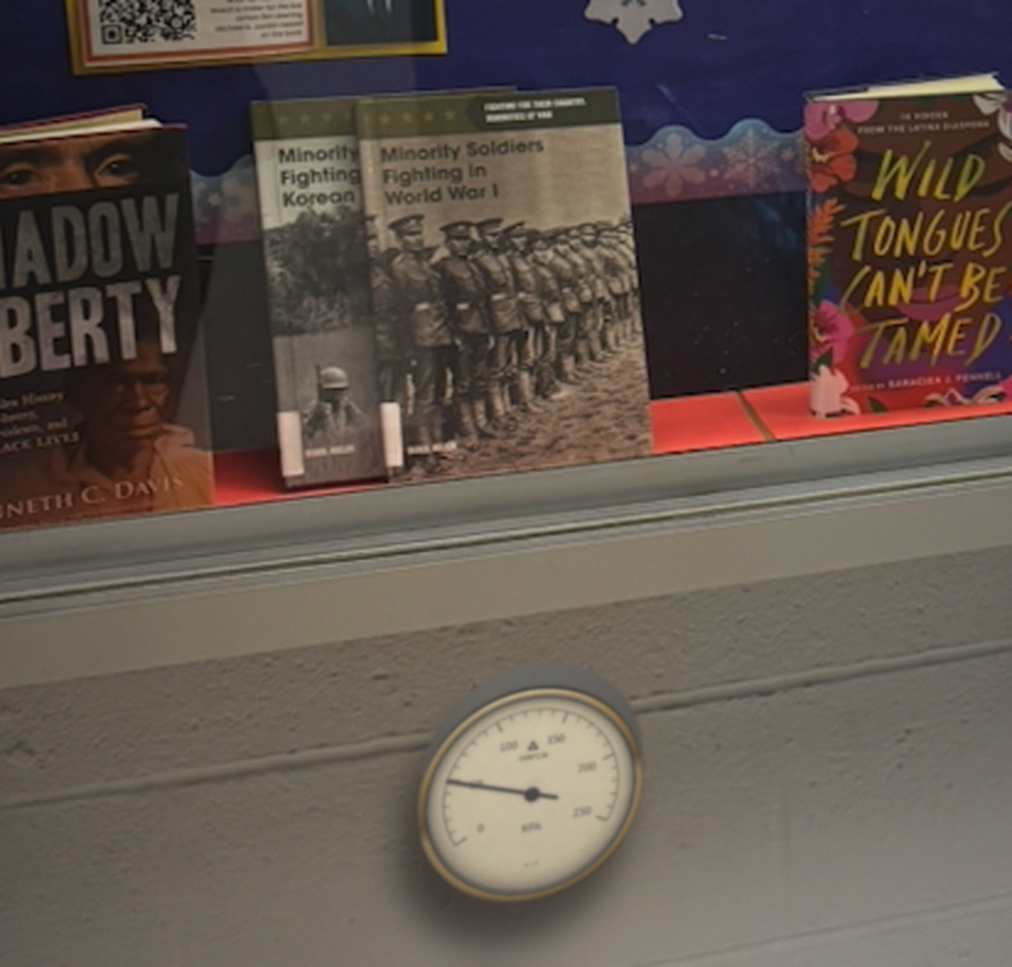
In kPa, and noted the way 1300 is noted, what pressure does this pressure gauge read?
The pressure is 50
